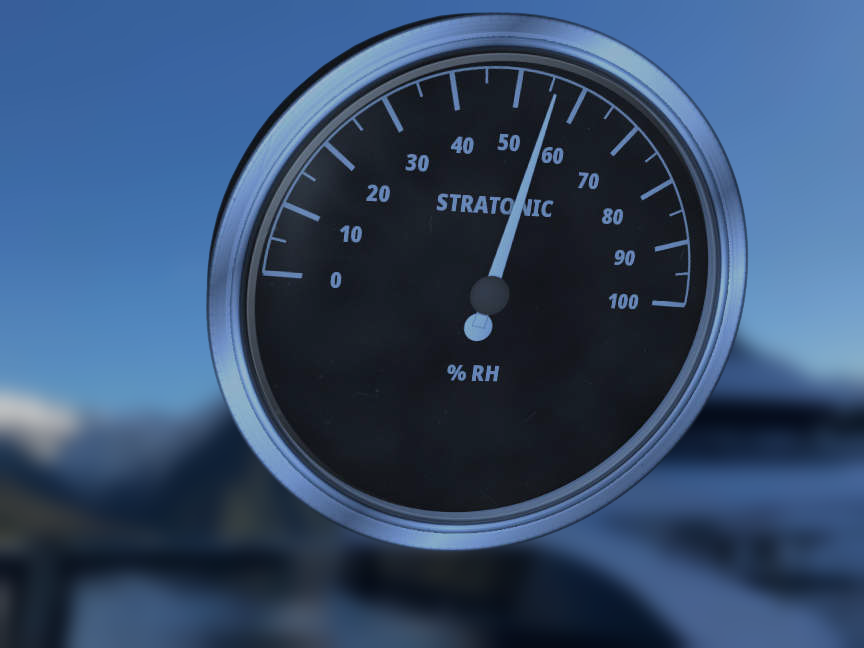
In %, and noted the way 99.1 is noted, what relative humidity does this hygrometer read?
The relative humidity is 55
